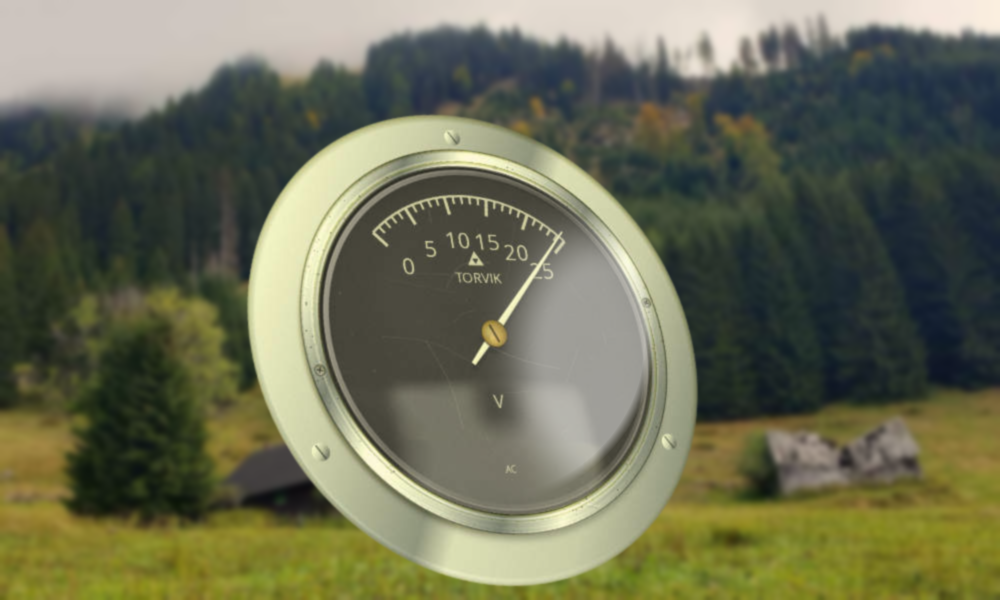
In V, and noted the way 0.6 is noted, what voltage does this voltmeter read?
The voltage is 24
